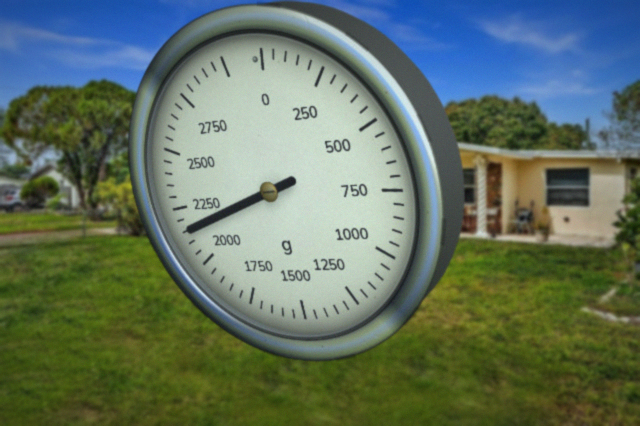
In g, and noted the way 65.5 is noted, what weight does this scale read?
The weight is 2150
